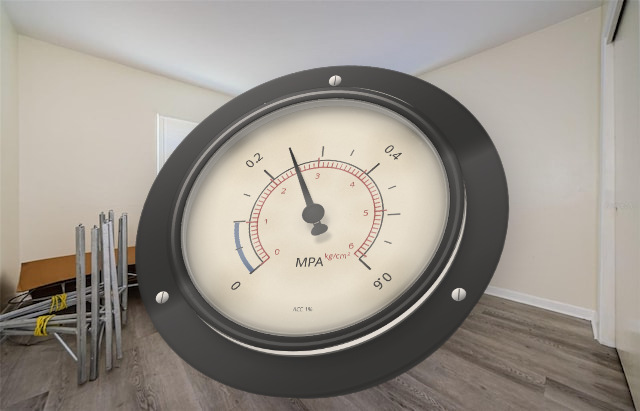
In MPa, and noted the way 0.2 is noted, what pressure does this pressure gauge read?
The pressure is 0.25
